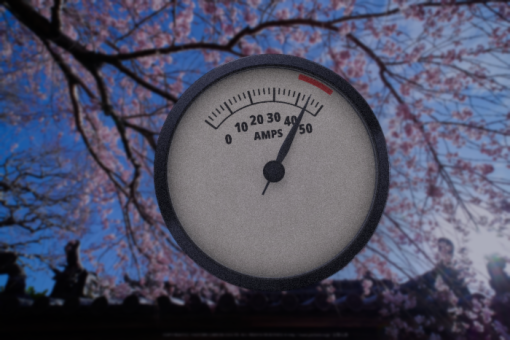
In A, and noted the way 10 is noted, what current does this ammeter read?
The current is 44
